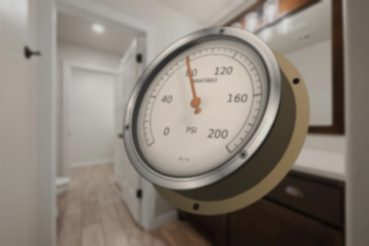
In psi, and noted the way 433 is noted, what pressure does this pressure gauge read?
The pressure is 80
